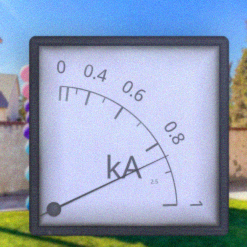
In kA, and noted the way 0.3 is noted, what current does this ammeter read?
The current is 0.85
